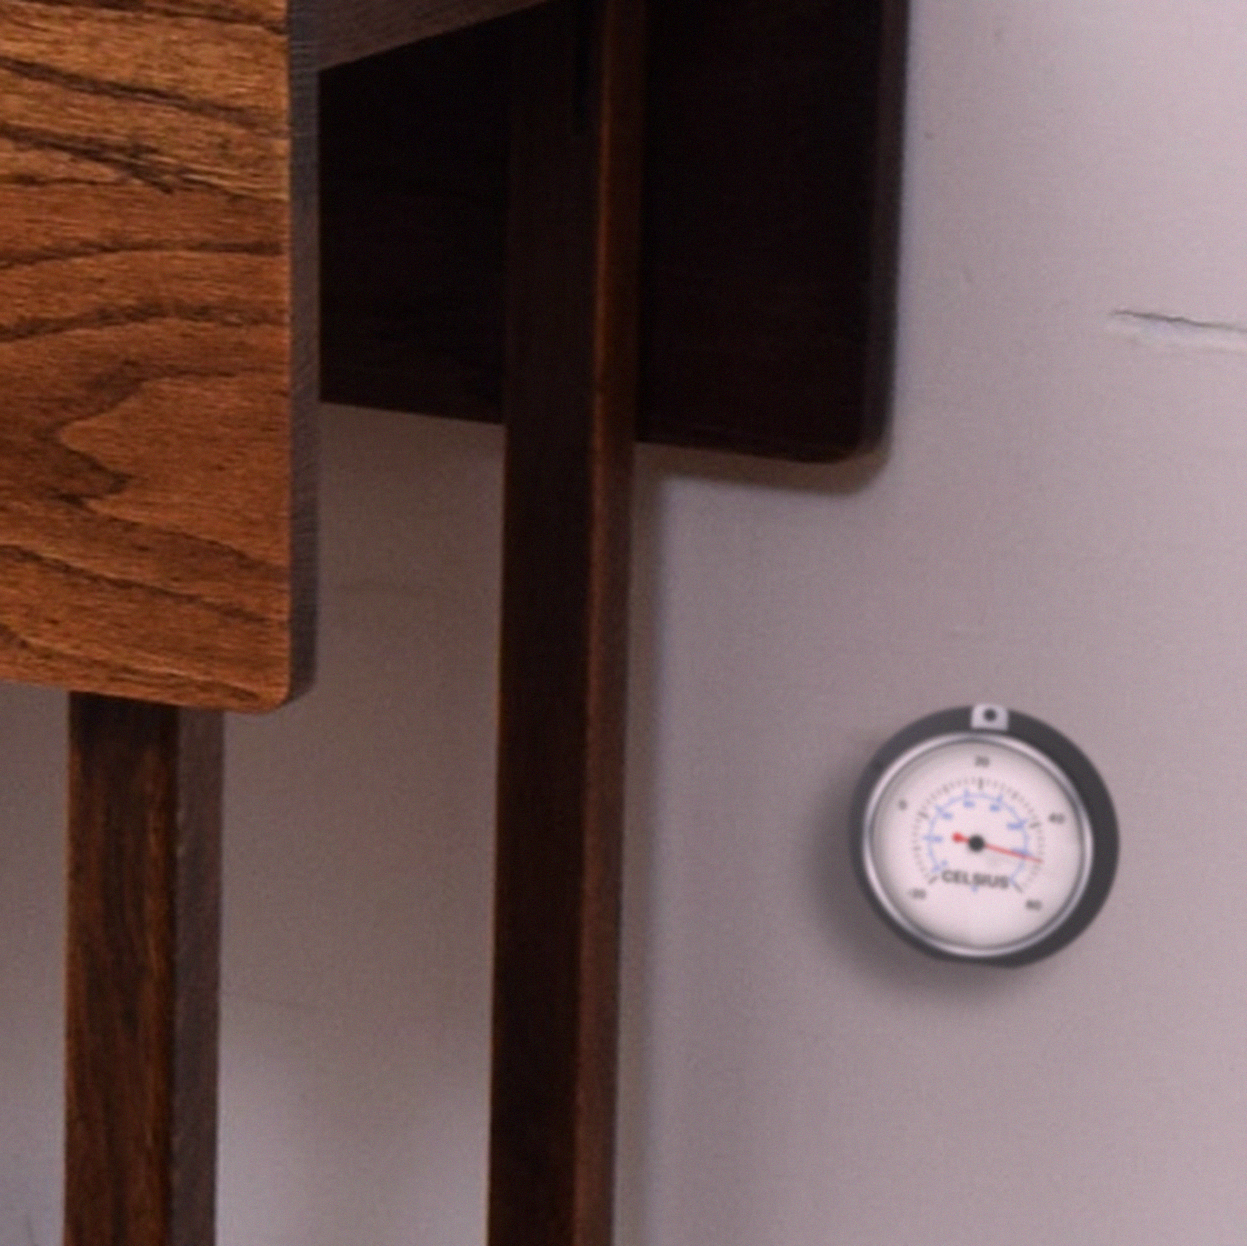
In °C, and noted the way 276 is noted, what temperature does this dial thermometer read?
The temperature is 50
